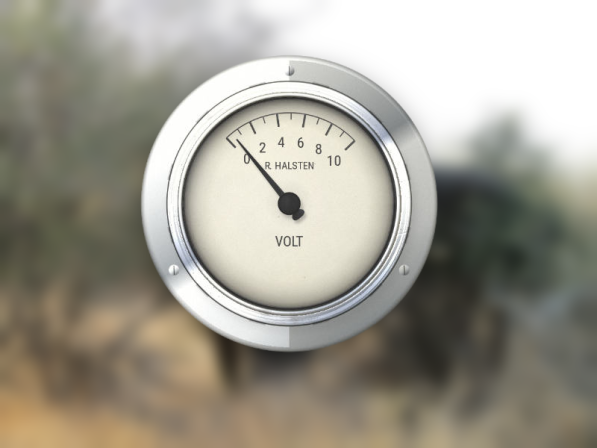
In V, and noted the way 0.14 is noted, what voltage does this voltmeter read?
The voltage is 0.5
